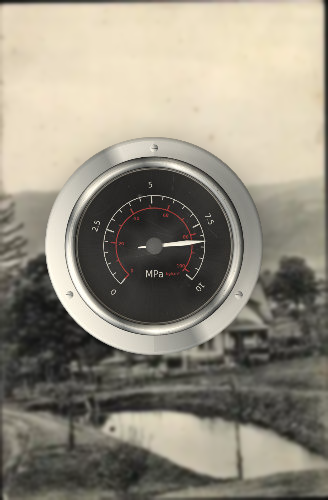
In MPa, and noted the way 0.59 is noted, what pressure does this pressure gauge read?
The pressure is 8.25
